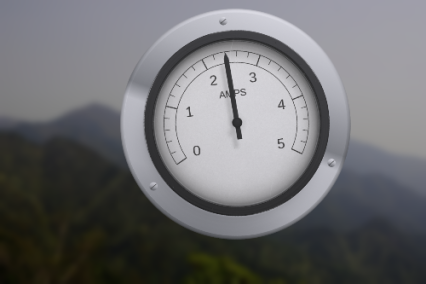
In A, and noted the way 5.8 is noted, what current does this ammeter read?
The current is 2.4
